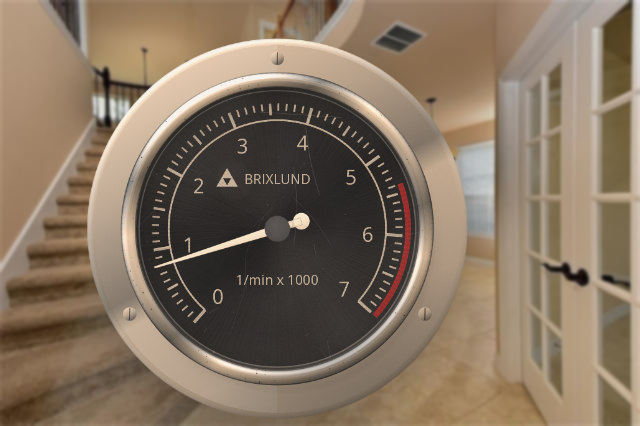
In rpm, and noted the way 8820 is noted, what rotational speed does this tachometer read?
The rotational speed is 800
